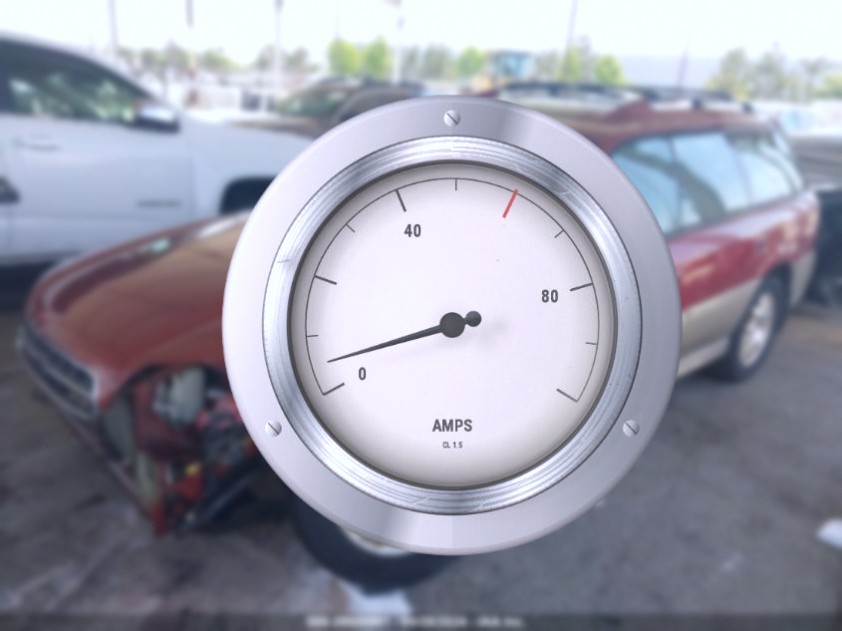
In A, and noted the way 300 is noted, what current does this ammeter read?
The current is 5
